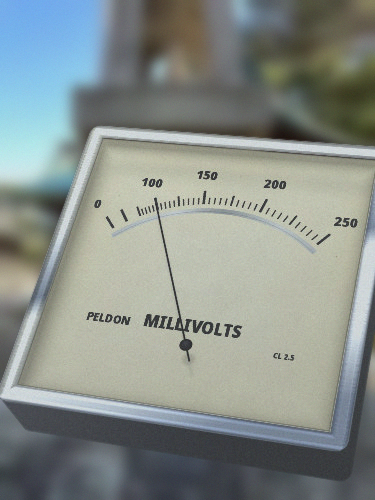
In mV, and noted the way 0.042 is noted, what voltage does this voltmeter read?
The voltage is 100
